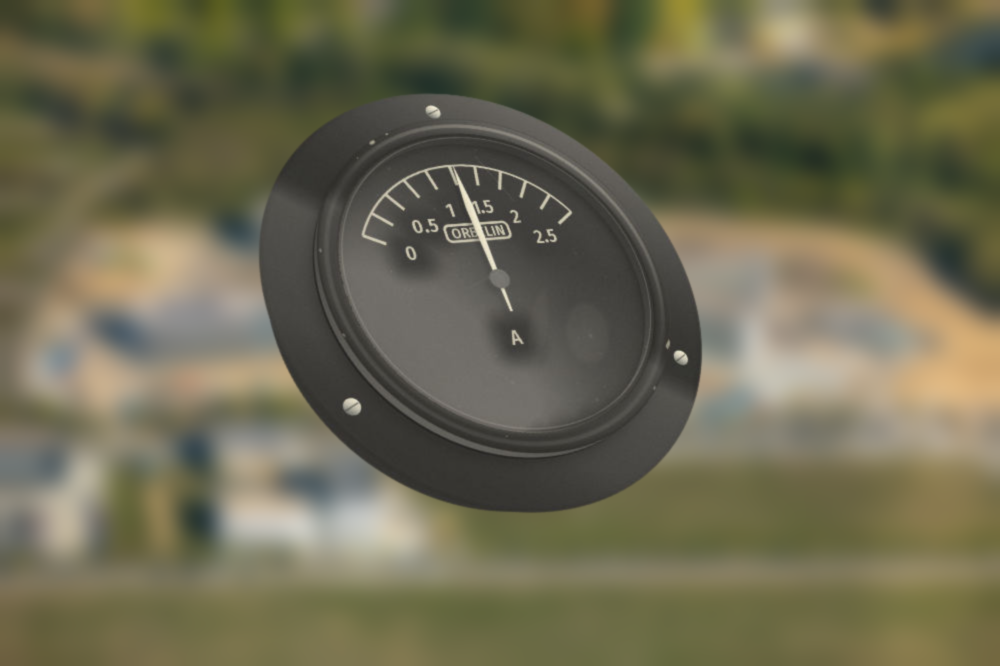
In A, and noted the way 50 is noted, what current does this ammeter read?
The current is 1.25
